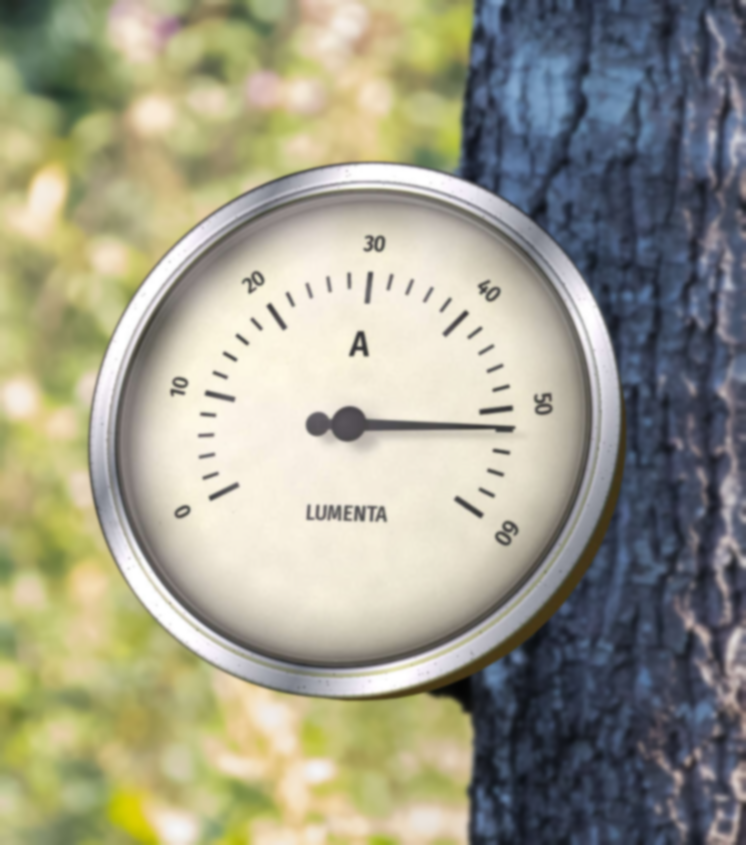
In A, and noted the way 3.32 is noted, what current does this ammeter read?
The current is 52
